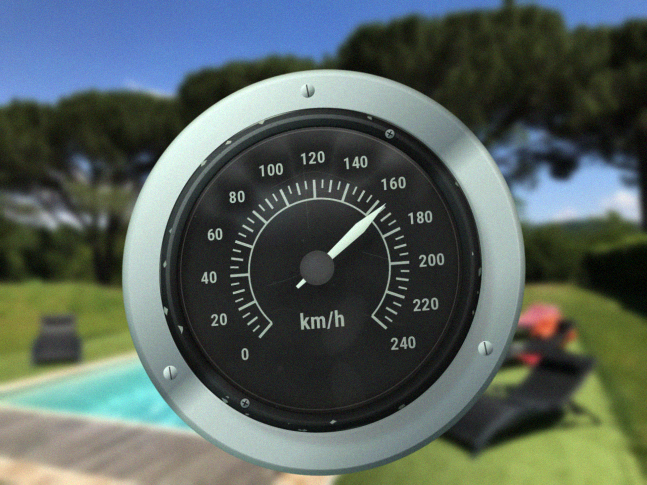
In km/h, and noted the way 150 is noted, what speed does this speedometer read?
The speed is 165
